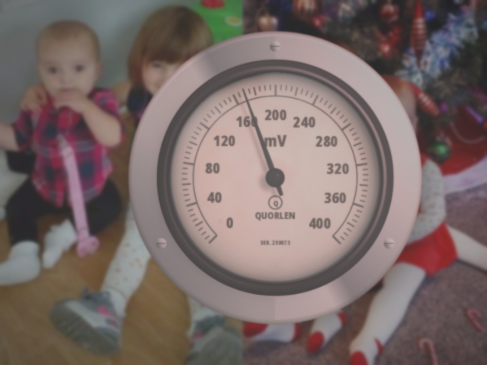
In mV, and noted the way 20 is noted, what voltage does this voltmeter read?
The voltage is 170
